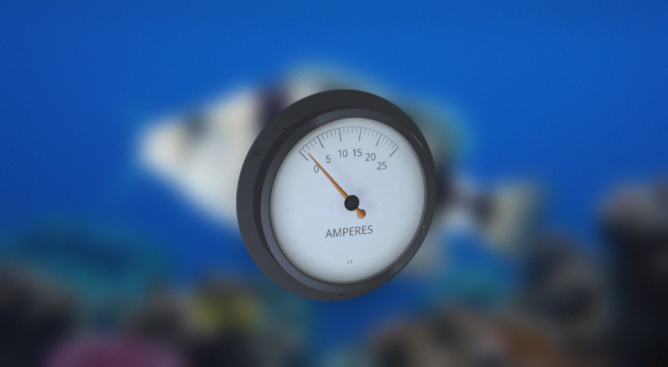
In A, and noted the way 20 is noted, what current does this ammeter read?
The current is 1
